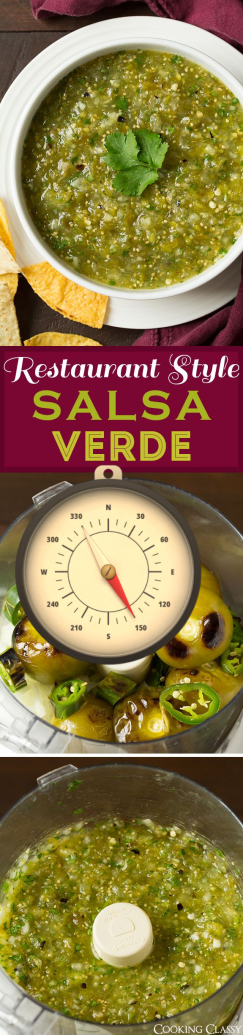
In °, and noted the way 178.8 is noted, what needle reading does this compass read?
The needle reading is 150
